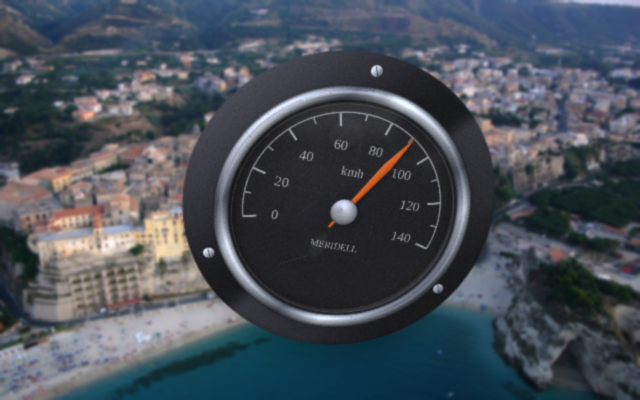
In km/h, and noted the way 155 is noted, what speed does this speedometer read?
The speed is 90
